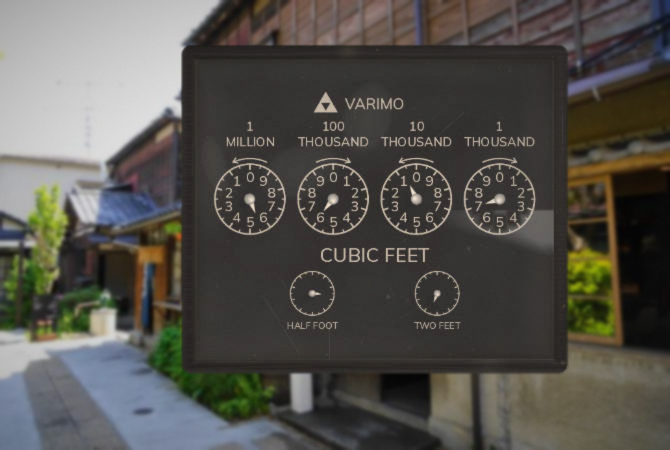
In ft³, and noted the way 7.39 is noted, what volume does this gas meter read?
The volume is 560700
